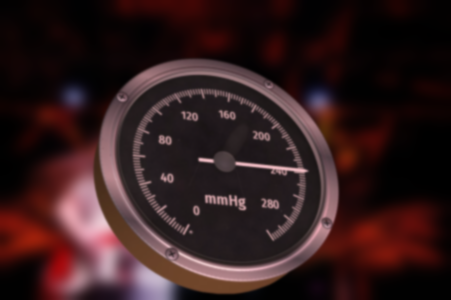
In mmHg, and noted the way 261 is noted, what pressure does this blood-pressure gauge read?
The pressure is 240
